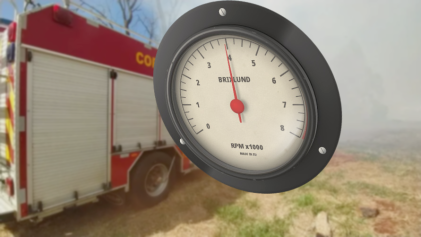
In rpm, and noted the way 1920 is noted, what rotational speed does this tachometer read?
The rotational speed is 4000
